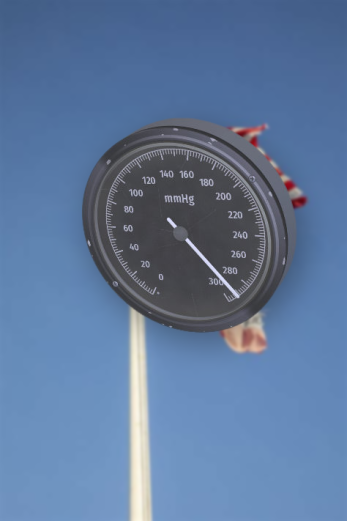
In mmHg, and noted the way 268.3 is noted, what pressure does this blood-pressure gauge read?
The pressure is 290
